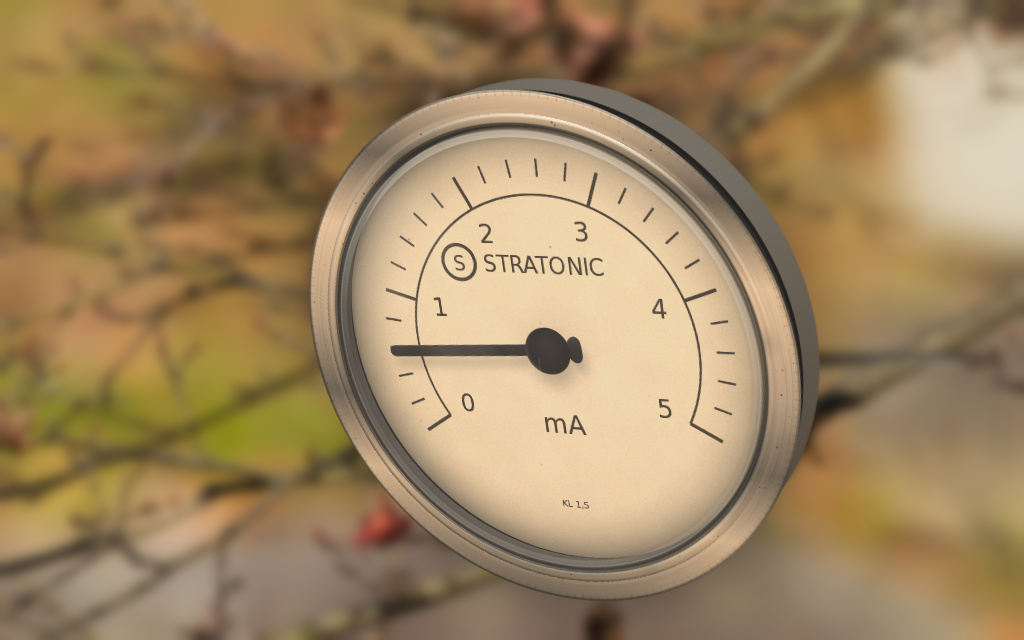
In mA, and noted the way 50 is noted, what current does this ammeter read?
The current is 0.6
